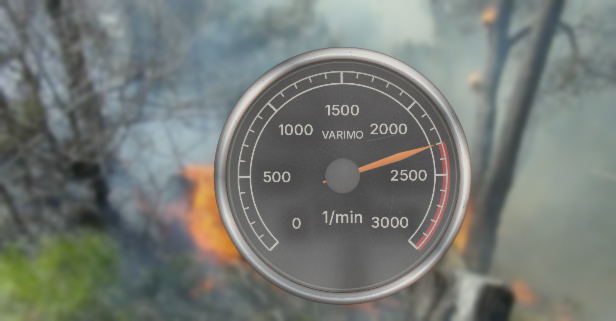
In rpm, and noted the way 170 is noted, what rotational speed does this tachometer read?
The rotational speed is 2300
